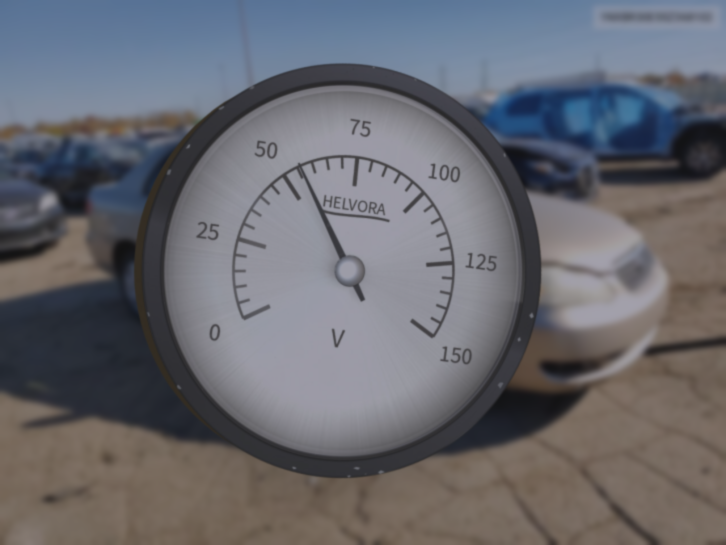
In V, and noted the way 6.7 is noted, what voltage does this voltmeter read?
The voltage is 55
